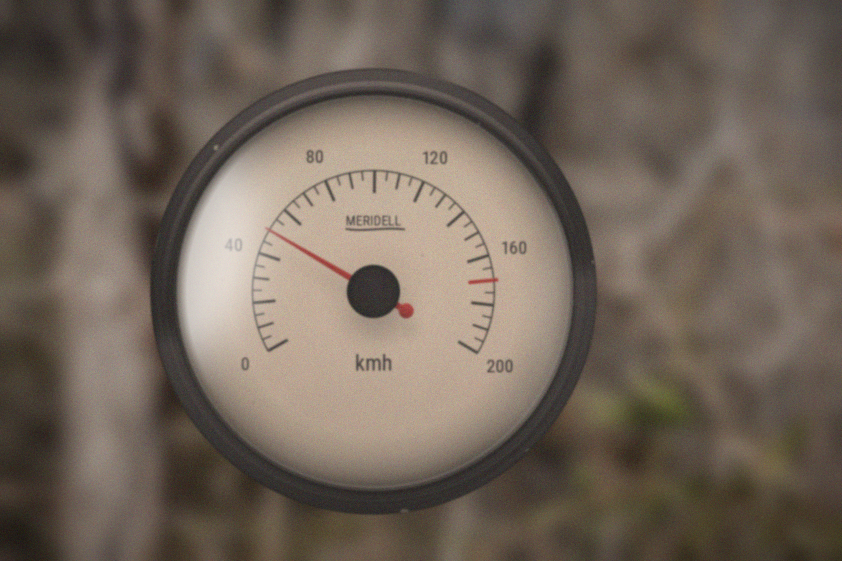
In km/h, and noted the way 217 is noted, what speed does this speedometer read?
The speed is 50
